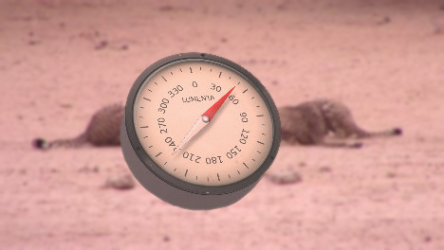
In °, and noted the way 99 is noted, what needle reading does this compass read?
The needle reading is 50
